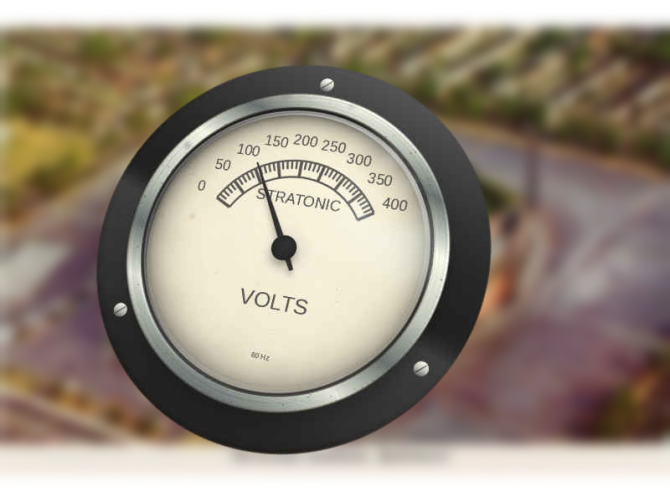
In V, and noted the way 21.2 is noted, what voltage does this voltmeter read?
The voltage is 110
